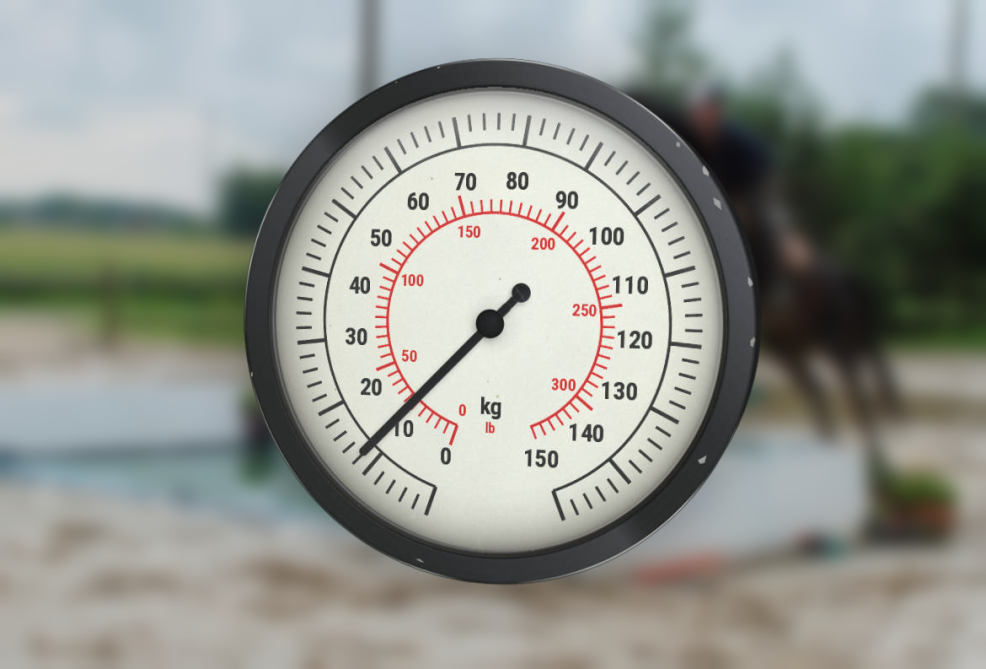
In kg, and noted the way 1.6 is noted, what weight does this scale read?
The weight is 12
